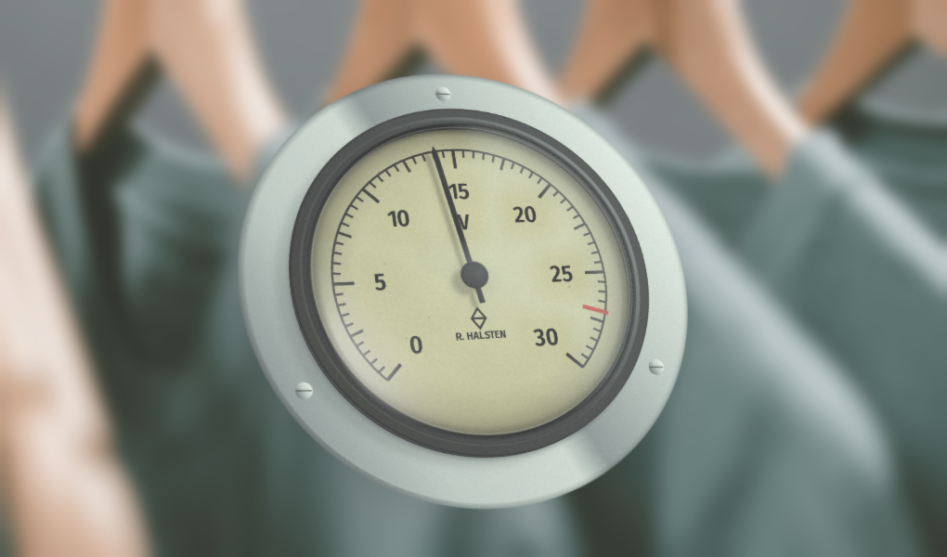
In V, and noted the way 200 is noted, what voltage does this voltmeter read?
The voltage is 14
